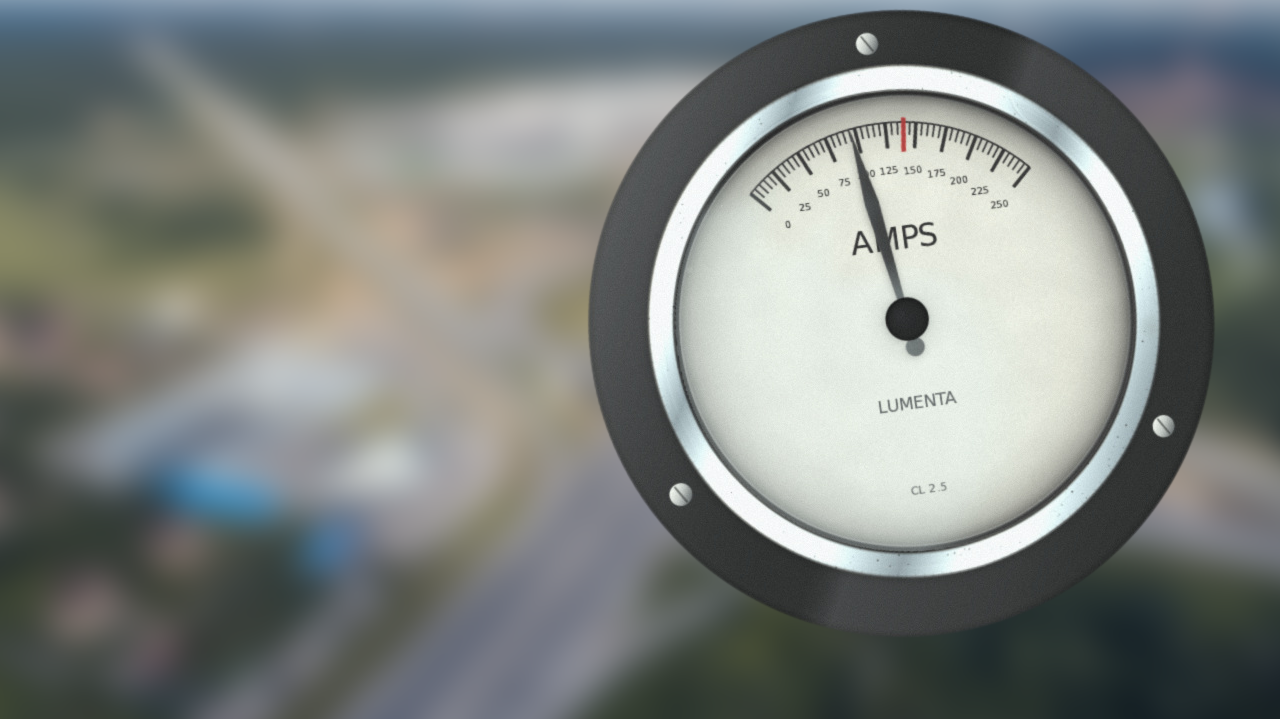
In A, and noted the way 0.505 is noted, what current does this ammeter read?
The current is 95
